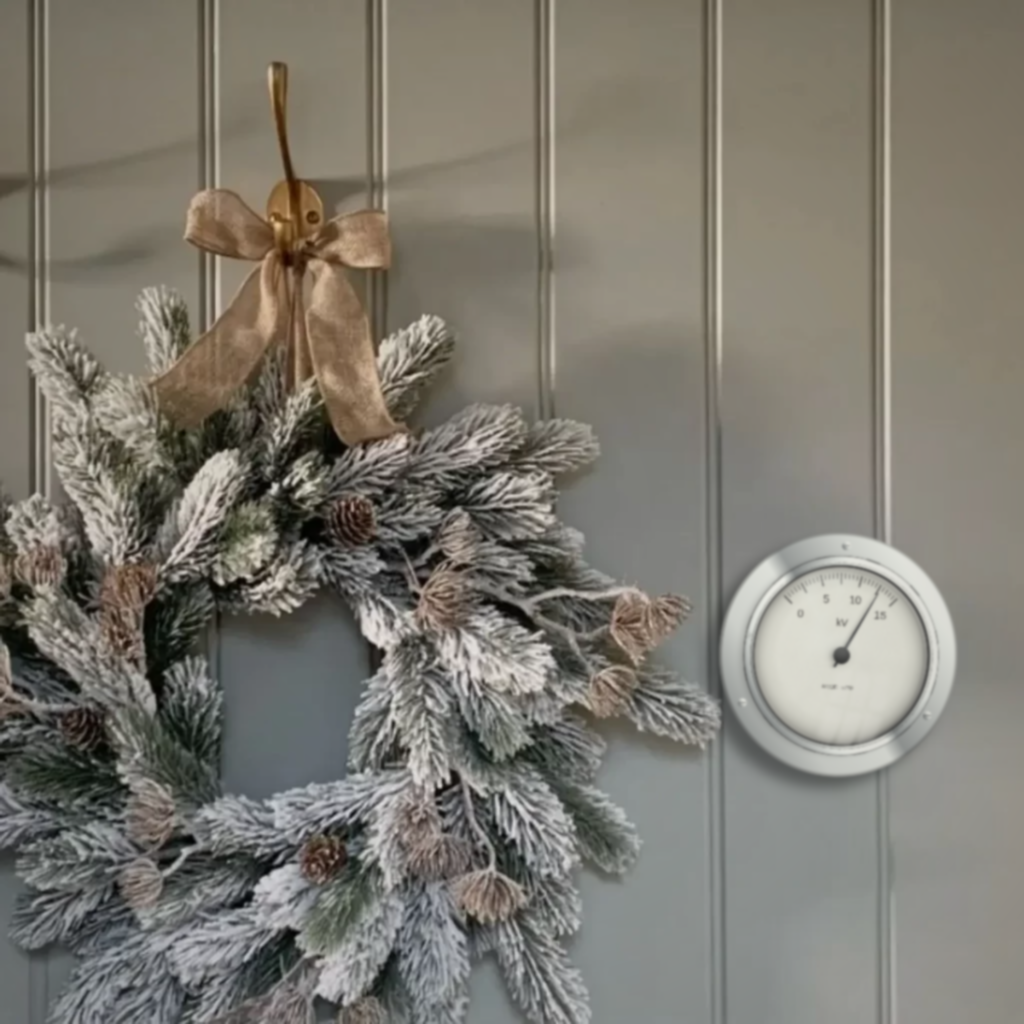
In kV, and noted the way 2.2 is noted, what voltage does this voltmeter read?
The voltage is 12.5
